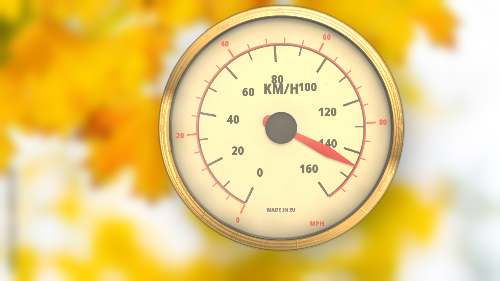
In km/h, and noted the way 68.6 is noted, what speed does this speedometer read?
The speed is 145
